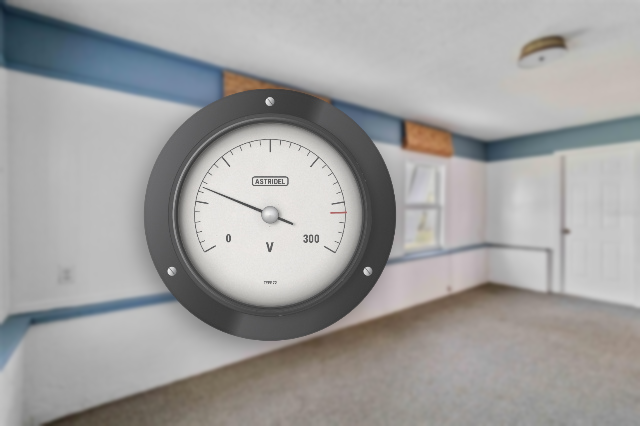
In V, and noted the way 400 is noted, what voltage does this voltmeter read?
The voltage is 65
